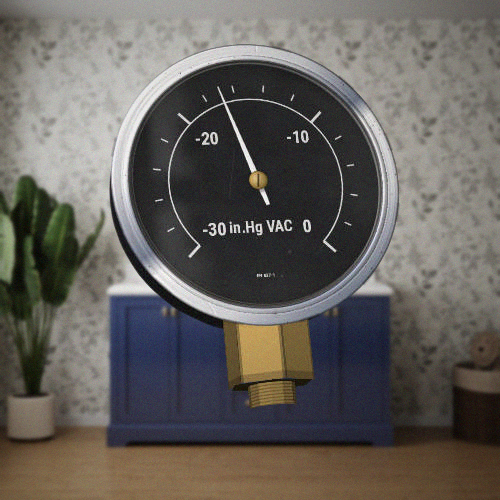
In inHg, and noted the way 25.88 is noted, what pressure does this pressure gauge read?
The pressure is -17
